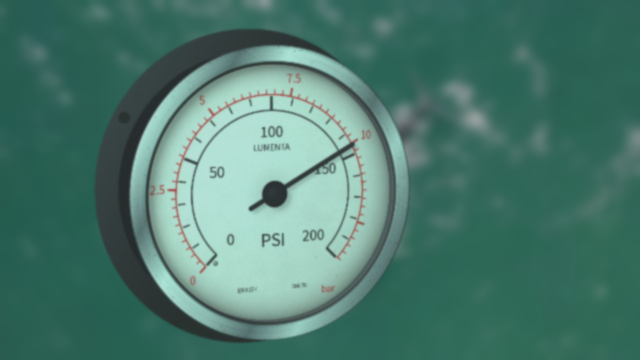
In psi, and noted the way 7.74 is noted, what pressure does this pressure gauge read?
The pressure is 145
